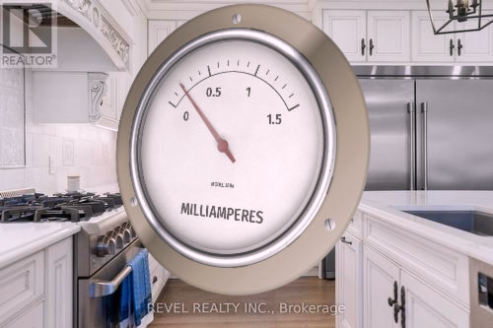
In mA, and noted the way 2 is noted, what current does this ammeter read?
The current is 0.2
